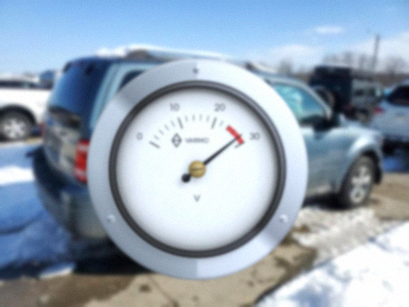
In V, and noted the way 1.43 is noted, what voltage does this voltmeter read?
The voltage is 28
